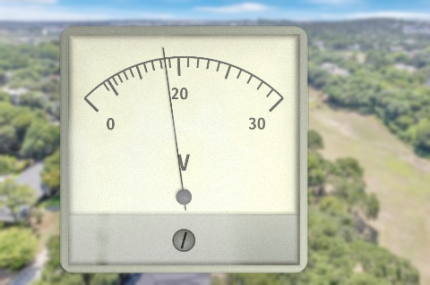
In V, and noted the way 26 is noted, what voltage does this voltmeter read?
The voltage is 18.5
